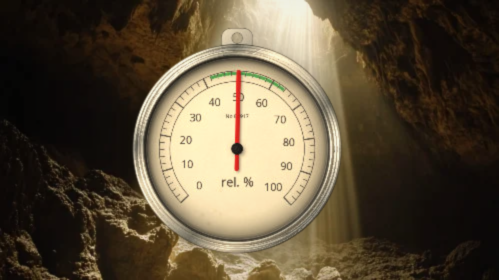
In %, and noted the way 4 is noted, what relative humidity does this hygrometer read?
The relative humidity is 50
